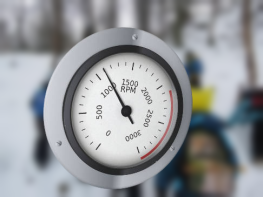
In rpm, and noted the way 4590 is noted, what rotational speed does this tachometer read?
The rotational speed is 1100
